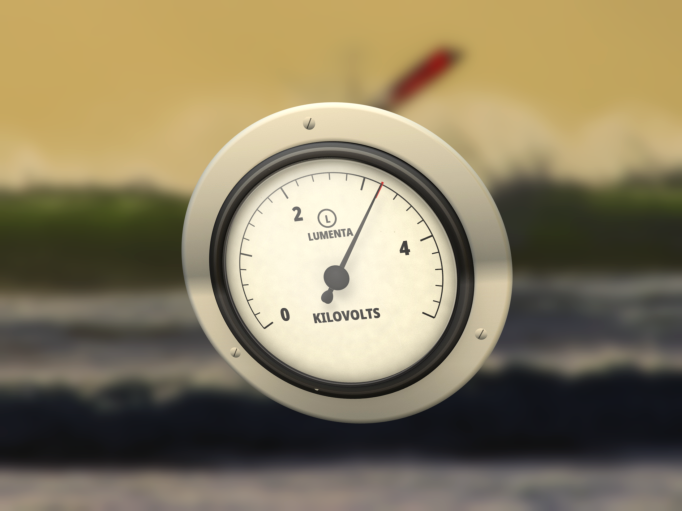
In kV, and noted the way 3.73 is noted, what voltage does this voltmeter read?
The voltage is 3.2
